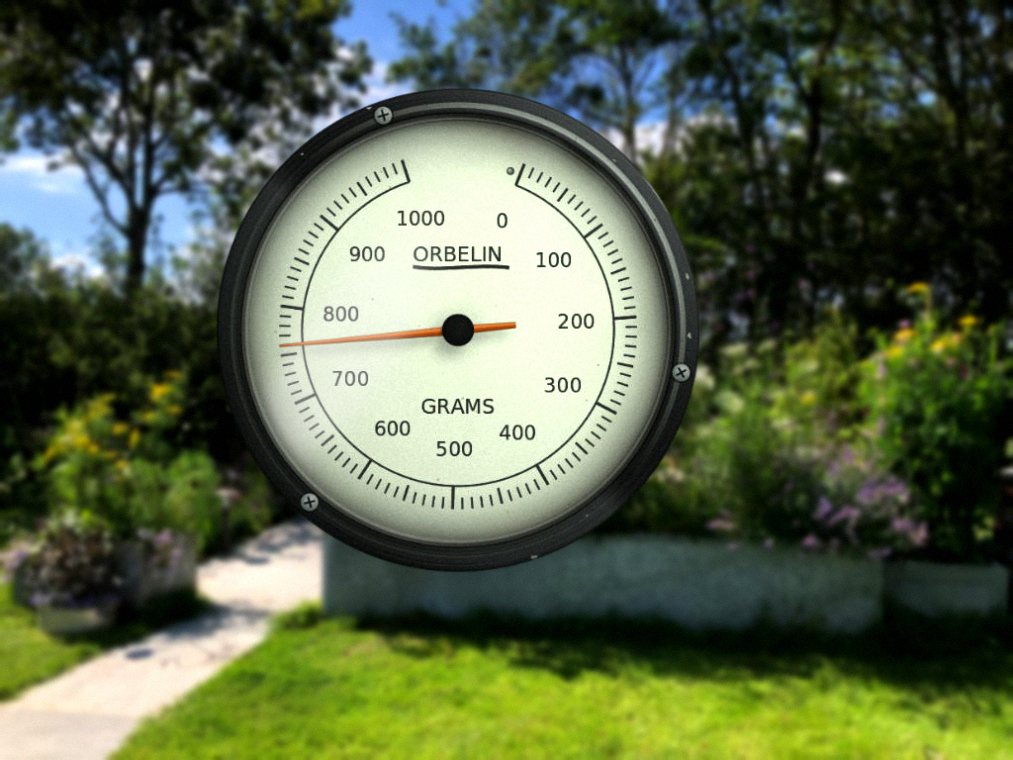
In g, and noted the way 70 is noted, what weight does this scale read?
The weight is 760
